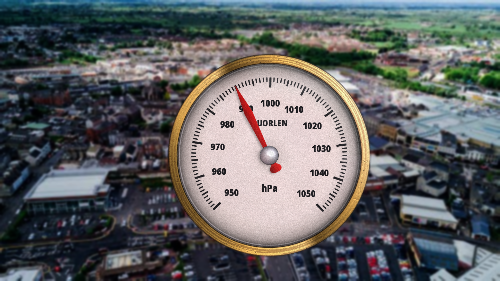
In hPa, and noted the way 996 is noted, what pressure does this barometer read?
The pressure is 990
